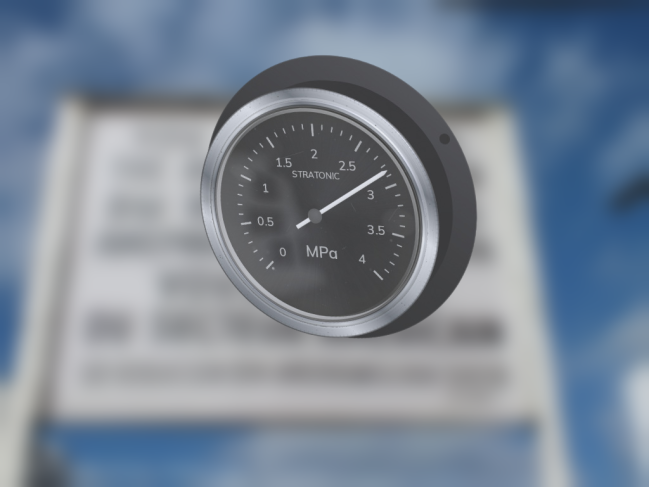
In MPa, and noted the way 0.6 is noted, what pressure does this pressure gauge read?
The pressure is 2.85
